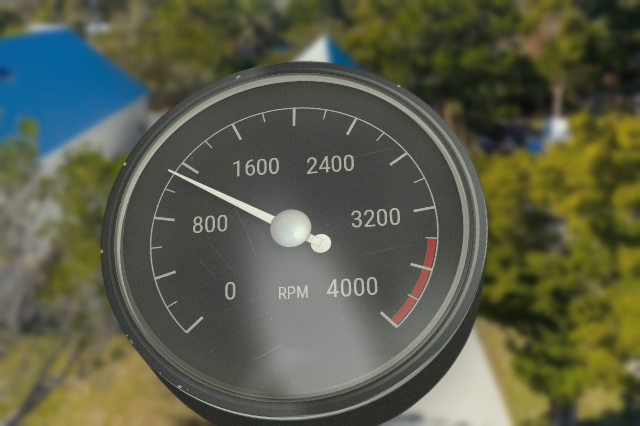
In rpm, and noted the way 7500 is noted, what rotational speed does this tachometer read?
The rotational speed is 1100
